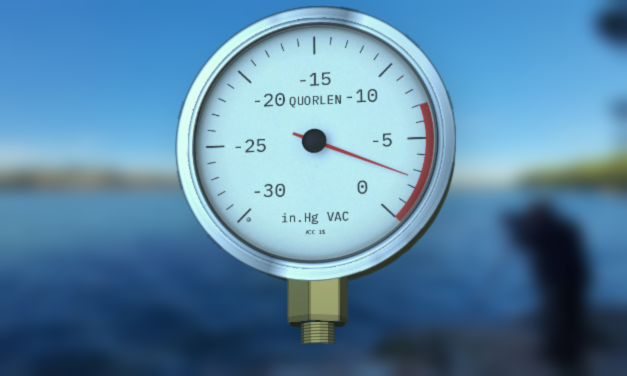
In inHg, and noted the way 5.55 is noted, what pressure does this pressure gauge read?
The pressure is -2.5
